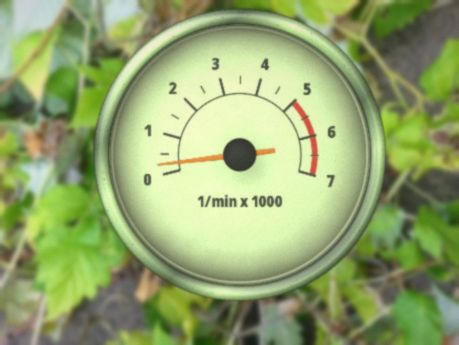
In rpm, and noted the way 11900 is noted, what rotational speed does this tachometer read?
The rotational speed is 250
